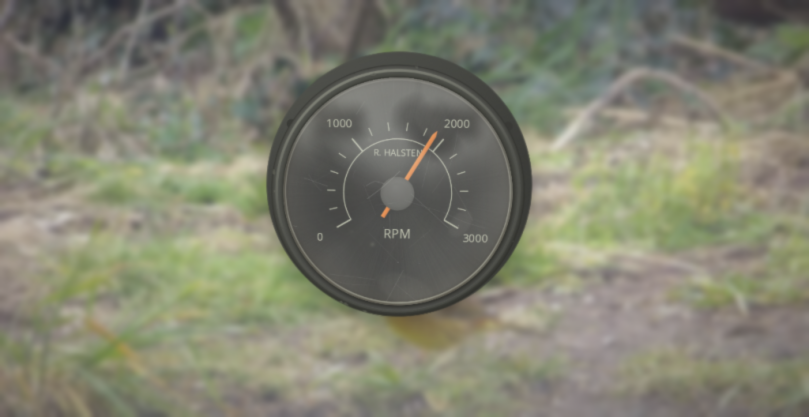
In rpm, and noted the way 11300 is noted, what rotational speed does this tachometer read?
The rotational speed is 1900
